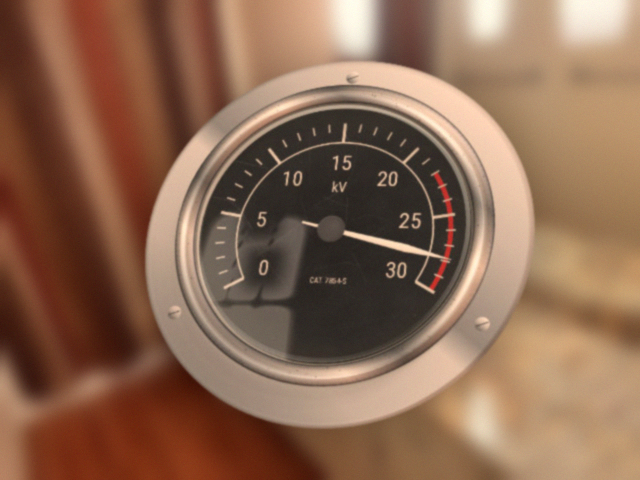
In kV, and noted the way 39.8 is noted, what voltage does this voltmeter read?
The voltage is 28
